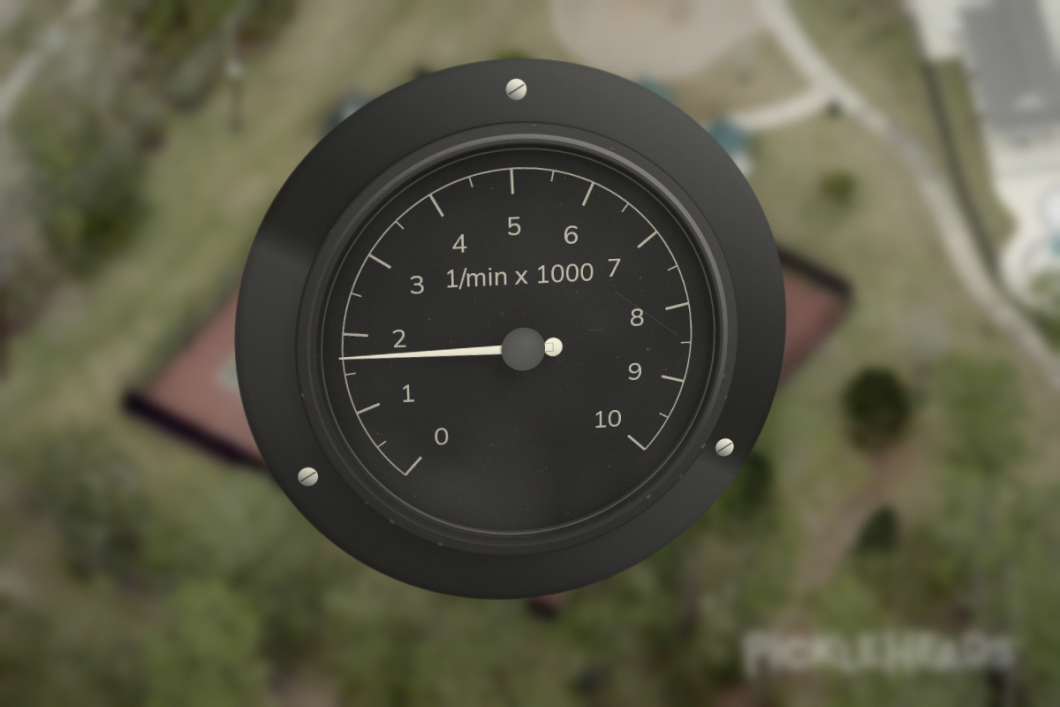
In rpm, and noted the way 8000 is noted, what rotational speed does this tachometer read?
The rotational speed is 1750
